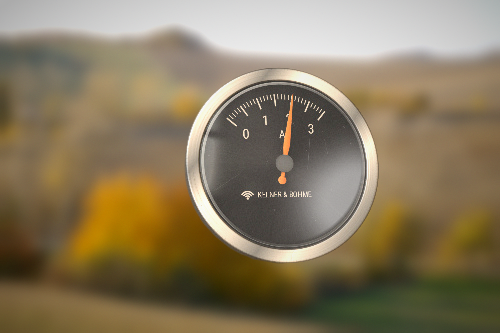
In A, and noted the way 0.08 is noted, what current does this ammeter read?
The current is 2
